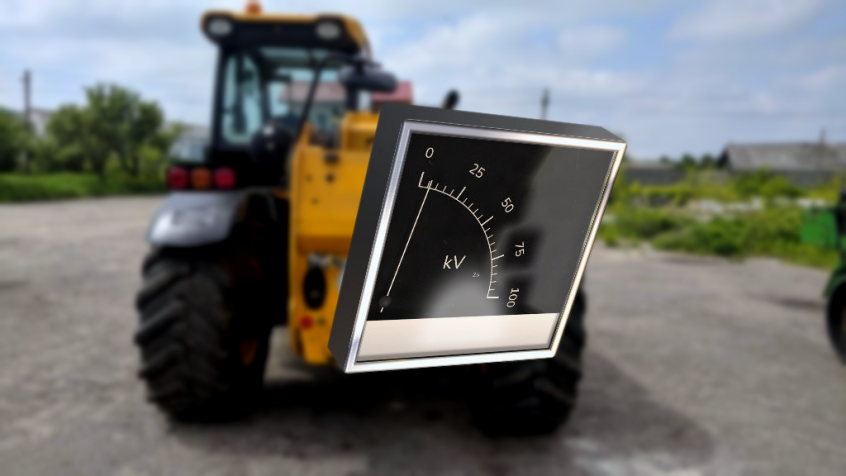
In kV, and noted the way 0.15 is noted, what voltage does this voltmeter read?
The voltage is 5
